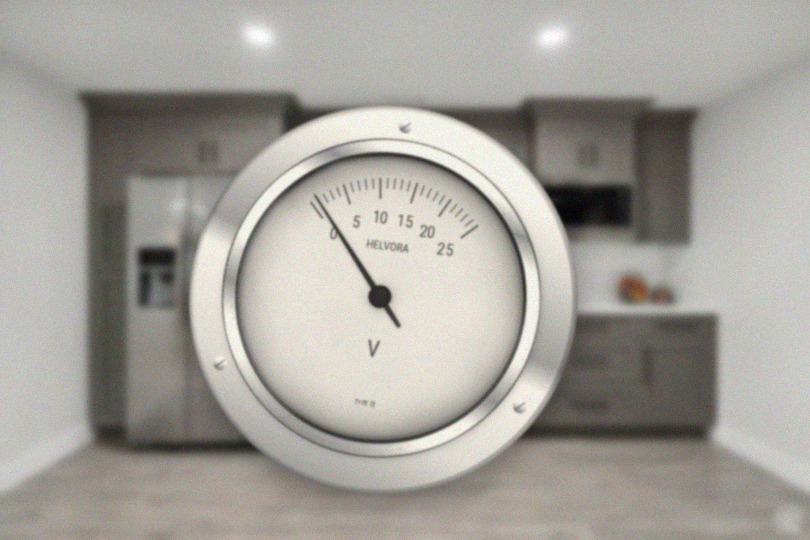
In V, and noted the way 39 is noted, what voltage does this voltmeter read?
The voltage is 1
